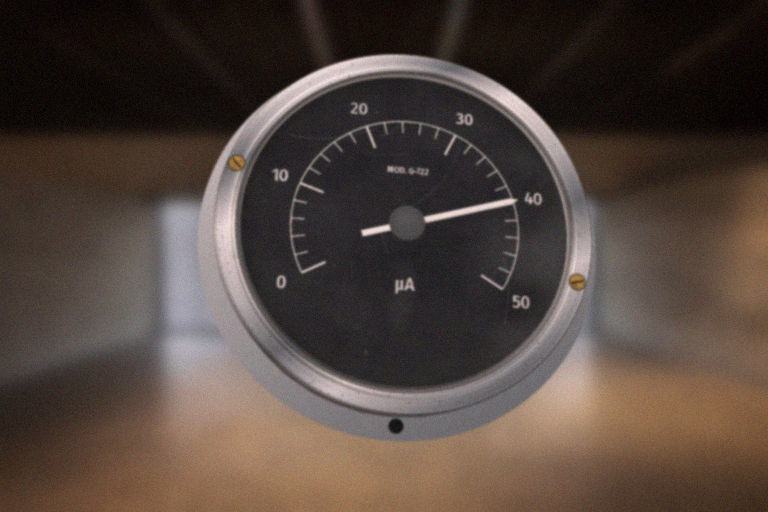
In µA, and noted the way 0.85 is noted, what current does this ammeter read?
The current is 40
